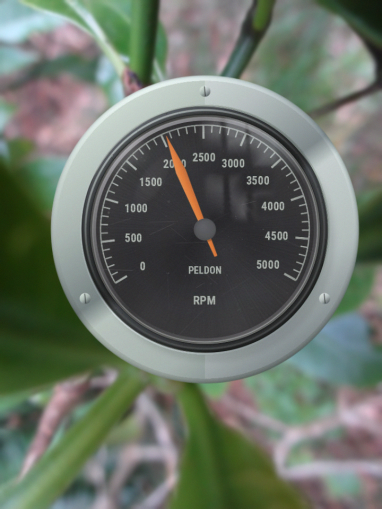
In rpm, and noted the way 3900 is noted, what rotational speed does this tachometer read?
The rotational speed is 2050
